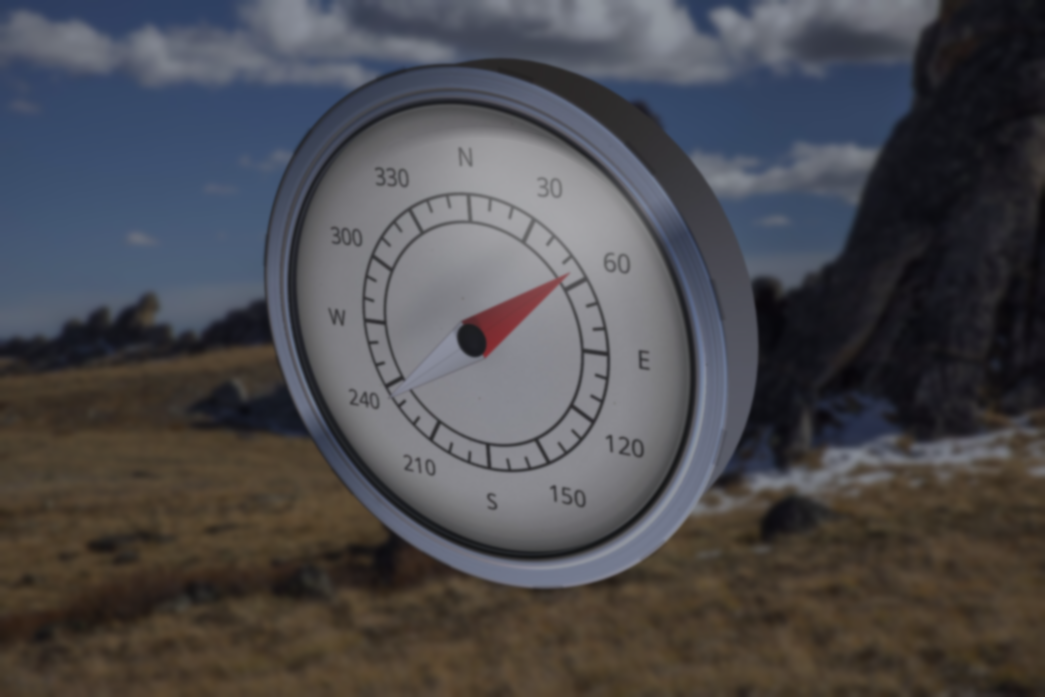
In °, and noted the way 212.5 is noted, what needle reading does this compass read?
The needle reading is 55
